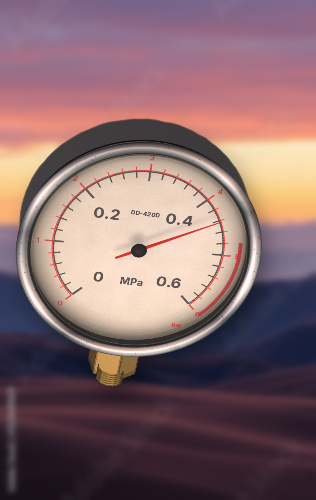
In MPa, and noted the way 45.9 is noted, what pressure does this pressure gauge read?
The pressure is 0.44
